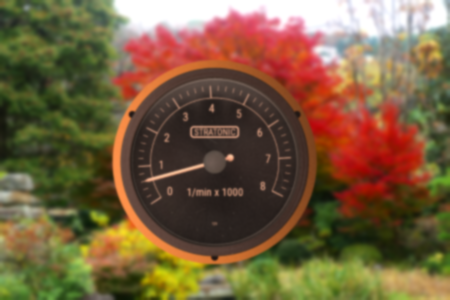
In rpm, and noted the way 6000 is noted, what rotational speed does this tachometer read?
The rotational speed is 600
